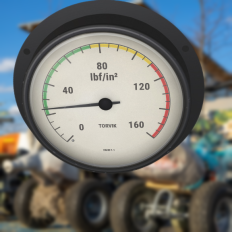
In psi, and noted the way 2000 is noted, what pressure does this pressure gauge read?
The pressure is 25
